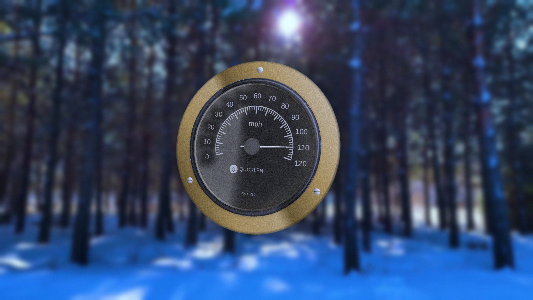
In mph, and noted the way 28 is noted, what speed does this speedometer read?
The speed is 110
